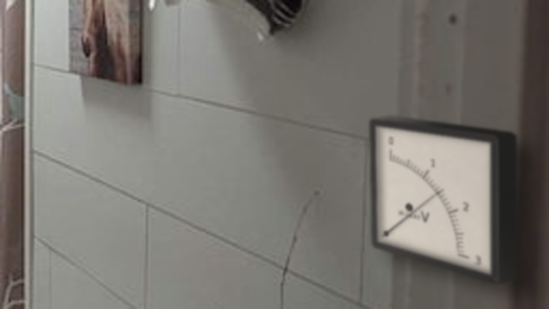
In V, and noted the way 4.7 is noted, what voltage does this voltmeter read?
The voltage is 1.5
